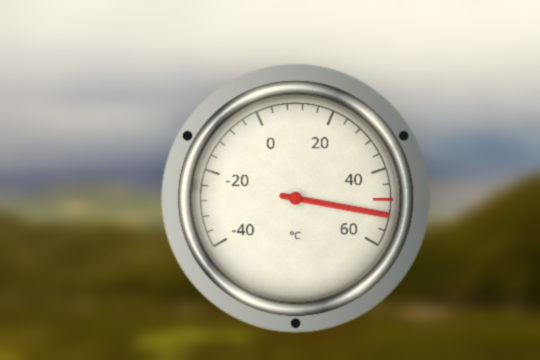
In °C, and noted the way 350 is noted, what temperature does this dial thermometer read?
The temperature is 52
